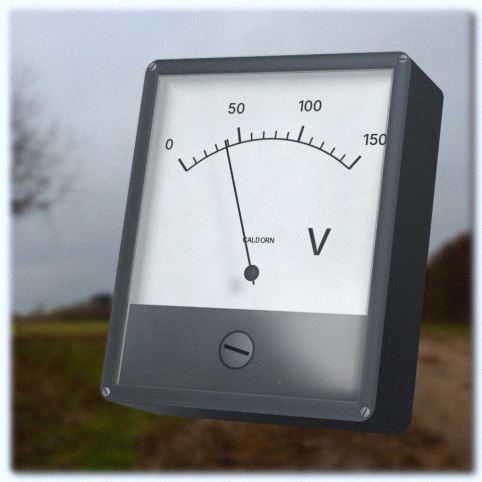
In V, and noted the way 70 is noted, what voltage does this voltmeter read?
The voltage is 40
